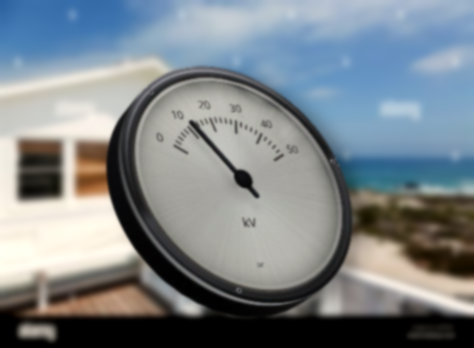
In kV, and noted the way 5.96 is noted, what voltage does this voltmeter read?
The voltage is 10
